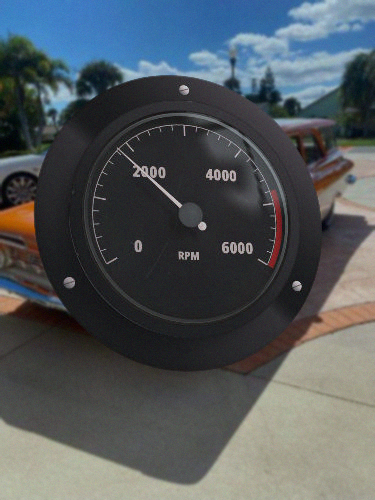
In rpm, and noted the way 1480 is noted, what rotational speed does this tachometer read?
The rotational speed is 1800
